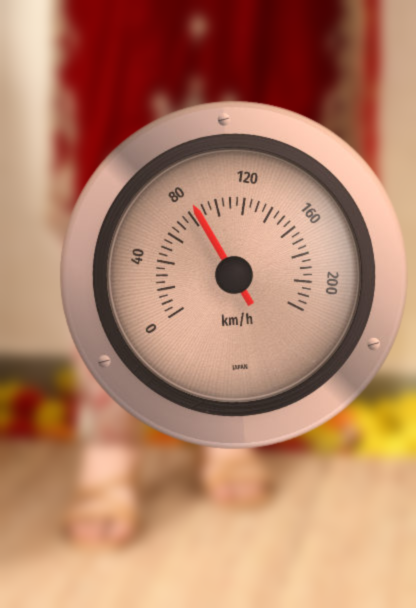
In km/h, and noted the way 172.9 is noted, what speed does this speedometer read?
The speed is 85
